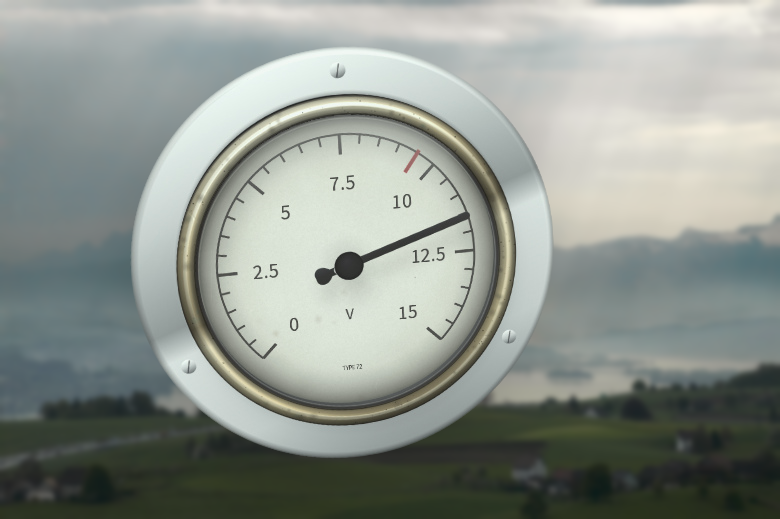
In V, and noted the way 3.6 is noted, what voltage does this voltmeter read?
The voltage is 11.5
